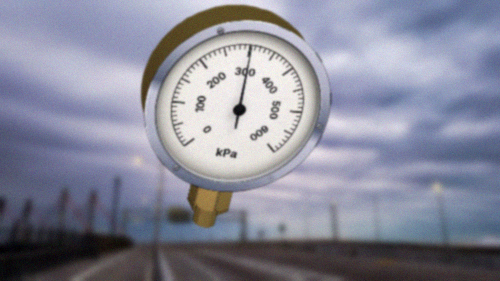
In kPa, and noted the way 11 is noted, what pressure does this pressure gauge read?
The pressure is 300
